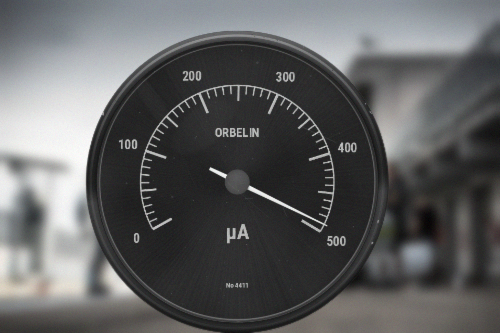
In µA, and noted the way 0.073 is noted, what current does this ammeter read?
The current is 490
